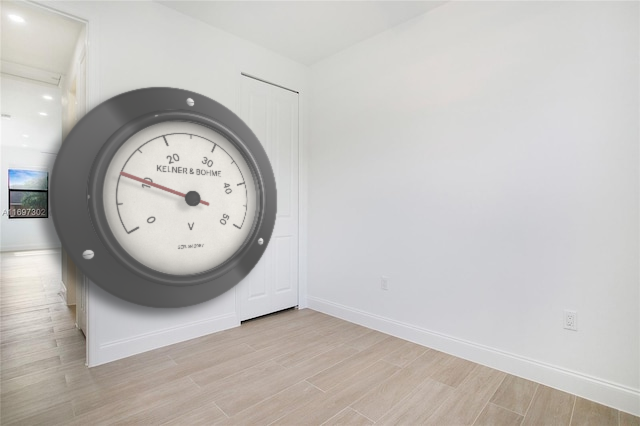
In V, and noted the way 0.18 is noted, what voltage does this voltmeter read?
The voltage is 10
